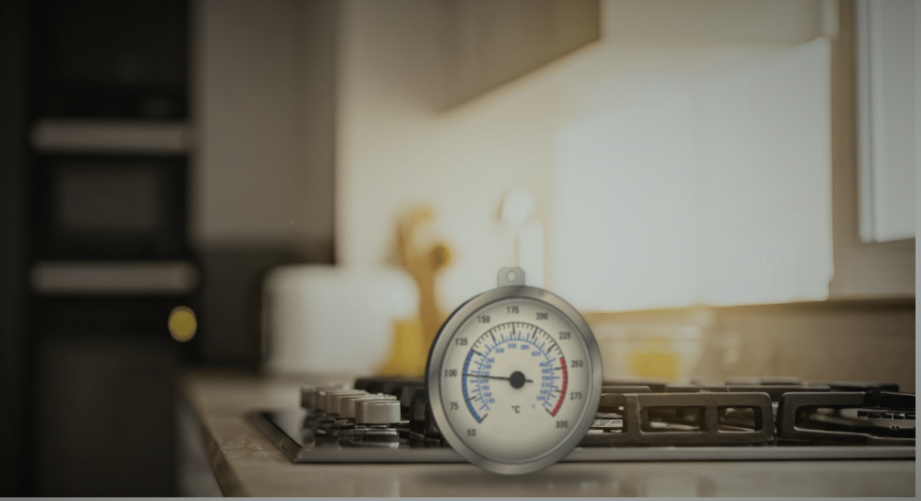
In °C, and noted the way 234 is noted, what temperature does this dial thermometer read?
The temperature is 100
